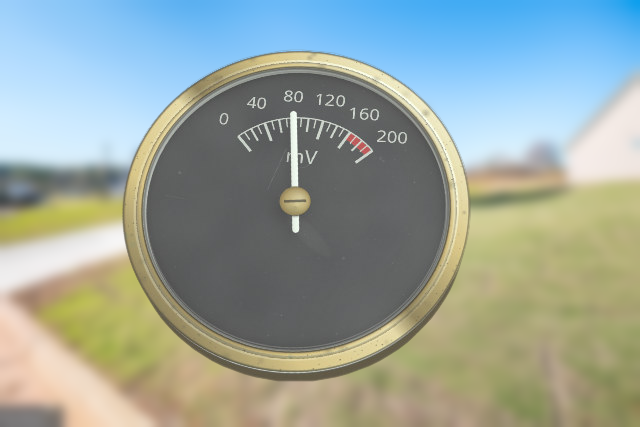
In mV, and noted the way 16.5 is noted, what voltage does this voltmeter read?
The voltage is 80
